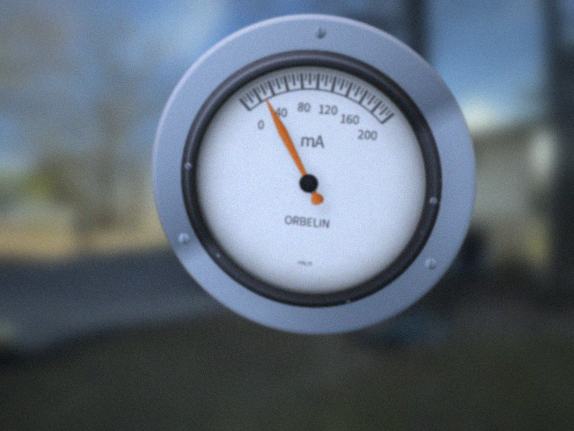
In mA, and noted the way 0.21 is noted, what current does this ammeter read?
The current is 30
